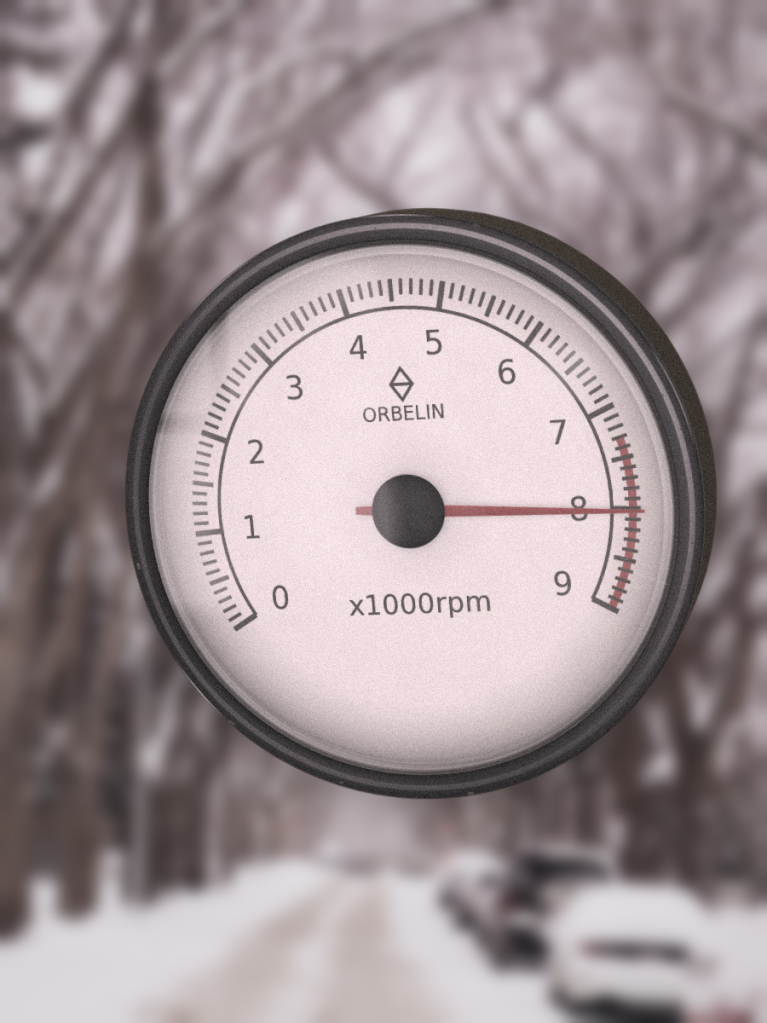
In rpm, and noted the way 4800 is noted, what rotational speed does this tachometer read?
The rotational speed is 8000
